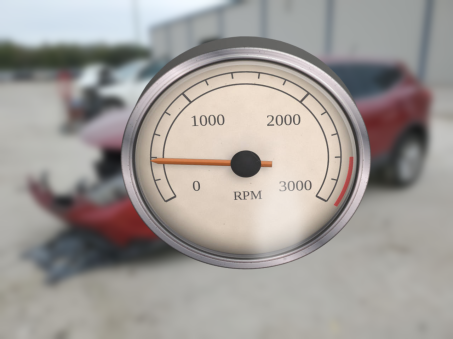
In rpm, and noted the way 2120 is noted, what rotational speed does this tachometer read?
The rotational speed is 400
